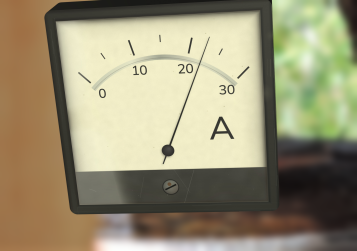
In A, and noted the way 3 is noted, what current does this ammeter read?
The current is 22.5
